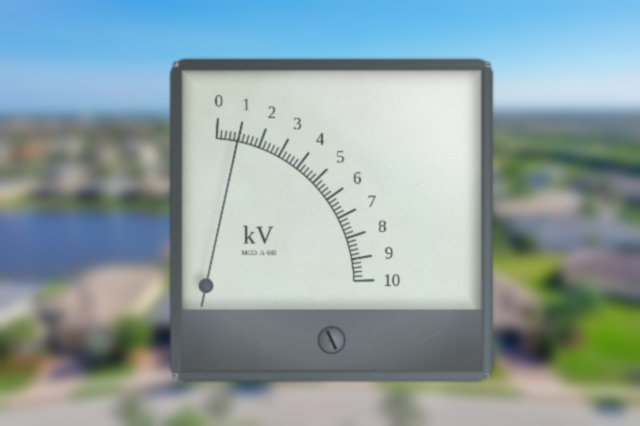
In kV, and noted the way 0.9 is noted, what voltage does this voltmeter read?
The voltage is 1
